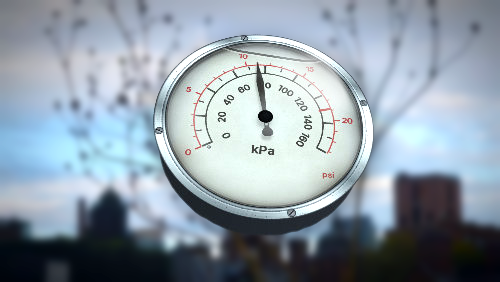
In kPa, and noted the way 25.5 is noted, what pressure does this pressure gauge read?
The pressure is 75
